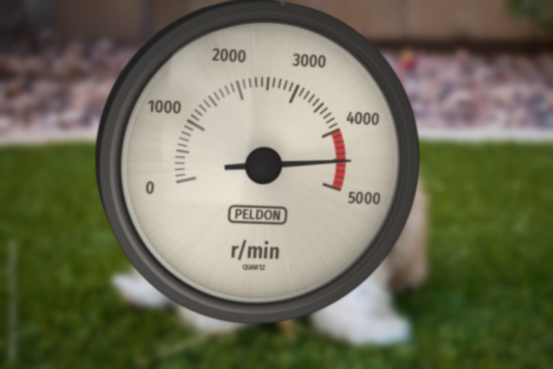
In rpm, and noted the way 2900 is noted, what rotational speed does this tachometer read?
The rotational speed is 4500
